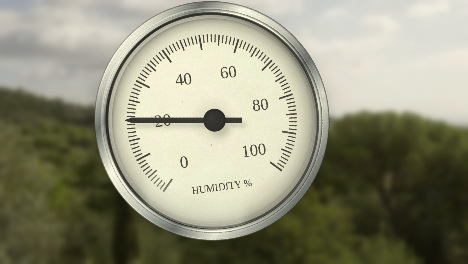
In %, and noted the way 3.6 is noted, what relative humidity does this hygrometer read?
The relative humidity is 20
